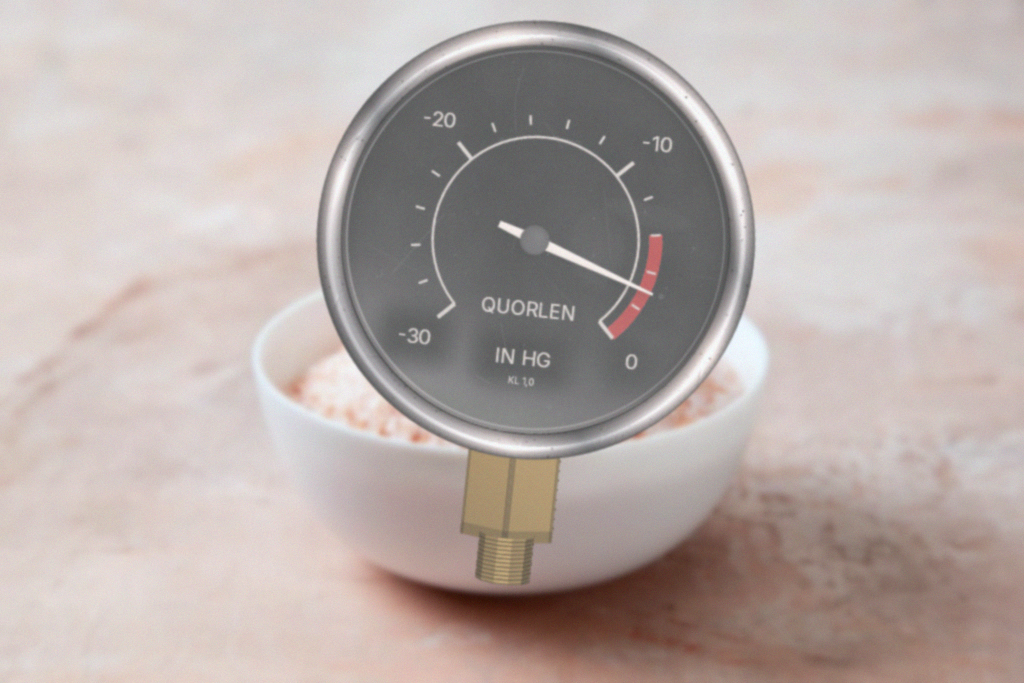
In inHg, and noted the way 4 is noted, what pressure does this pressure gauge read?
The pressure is -3
